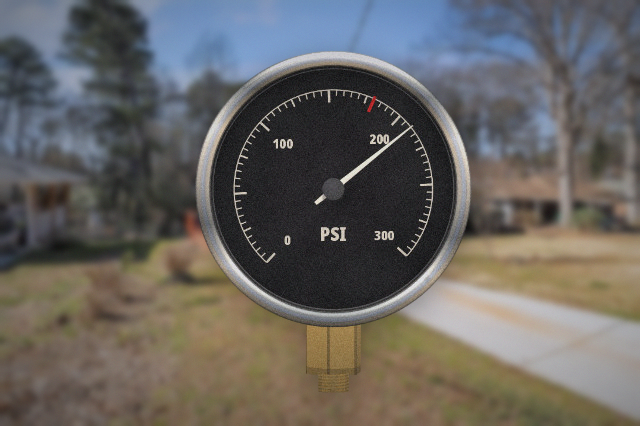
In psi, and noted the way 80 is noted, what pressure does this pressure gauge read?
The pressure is 210
